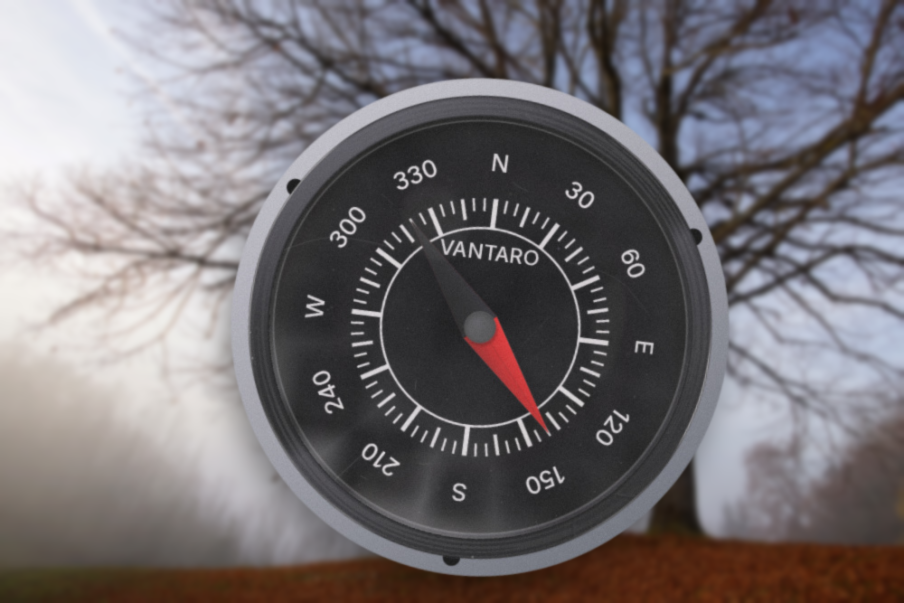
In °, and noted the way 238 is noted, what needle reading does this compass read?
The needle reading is 140
